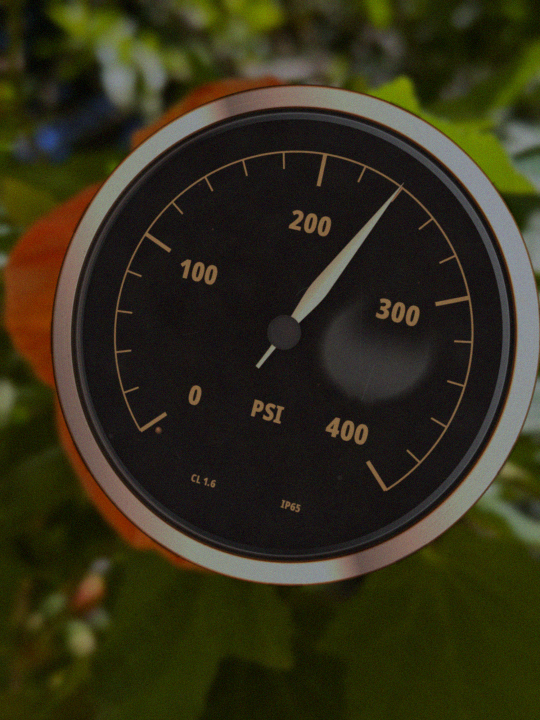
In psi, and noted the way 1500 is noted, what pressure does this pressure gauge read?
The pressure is 240
